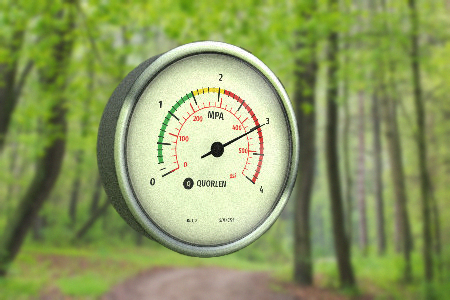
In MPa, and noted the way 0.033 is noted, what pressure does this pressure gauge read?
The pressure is 3
